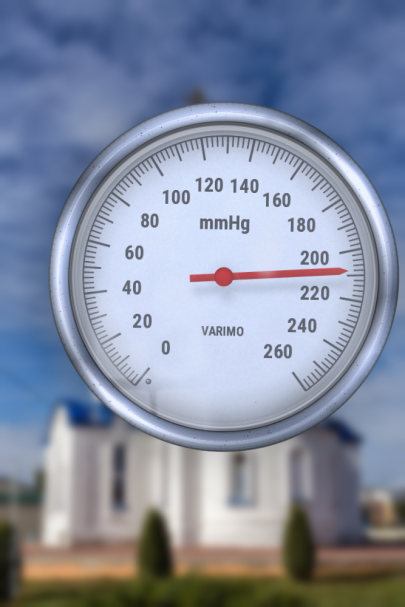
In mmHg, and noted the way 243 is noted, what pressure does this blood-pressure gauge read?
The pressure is 208
